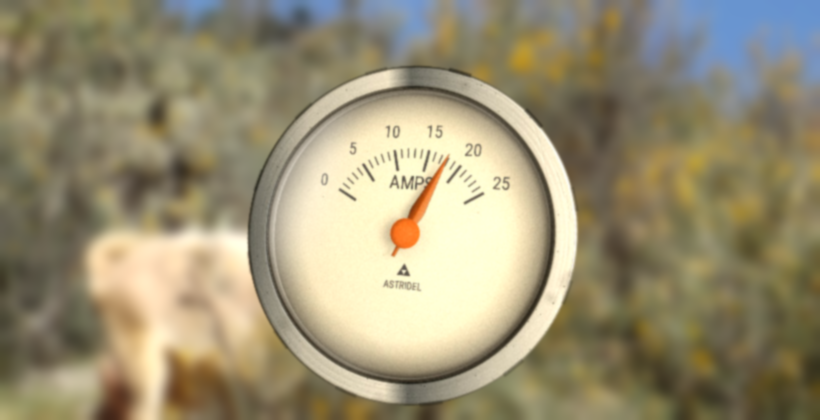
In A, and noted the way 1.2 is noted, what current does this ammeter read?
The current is 18
